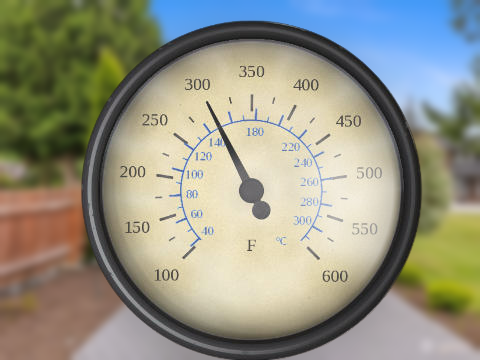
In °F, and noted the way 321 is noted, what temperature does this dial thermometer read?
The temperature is 300
